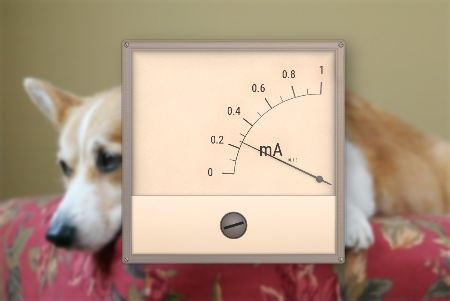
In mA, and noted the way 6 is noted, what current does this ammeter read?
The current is 0.25
